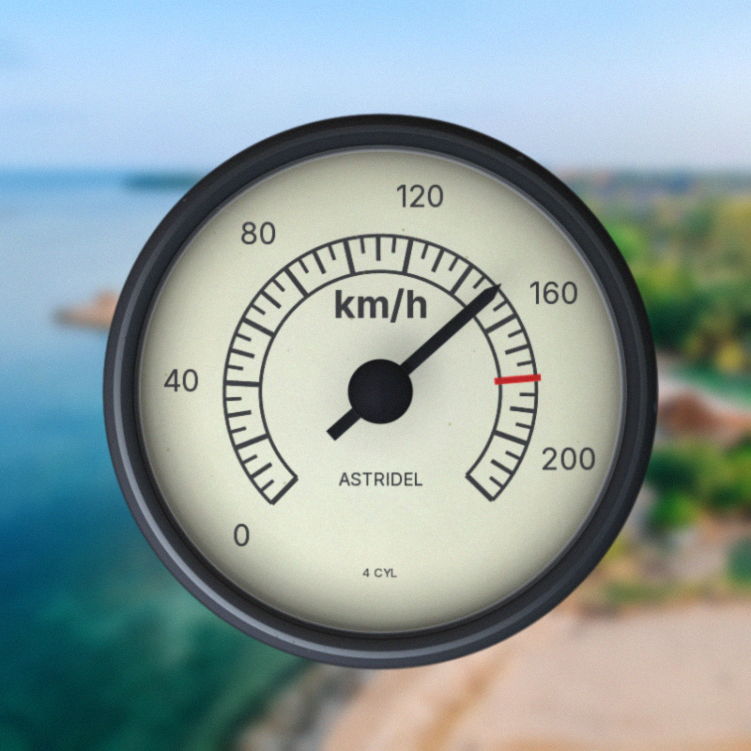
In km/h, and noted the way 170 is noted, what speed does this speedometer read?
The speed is 150
